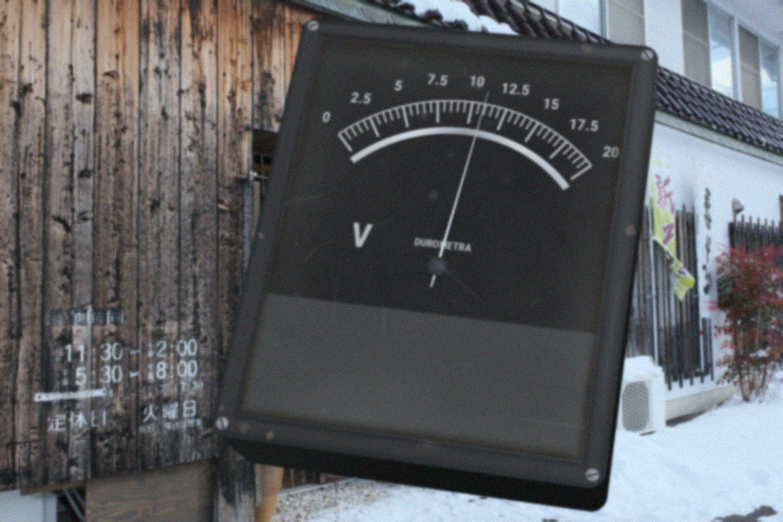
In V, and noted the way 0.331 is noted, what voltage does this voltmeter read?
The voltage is 11
